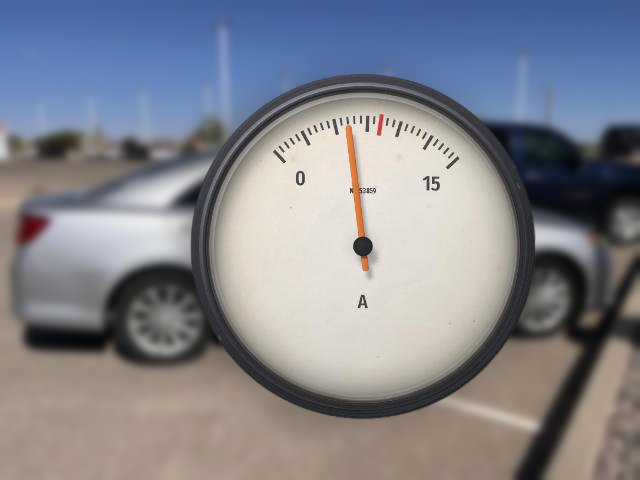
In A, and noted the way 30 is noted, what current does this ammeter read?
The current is 6
